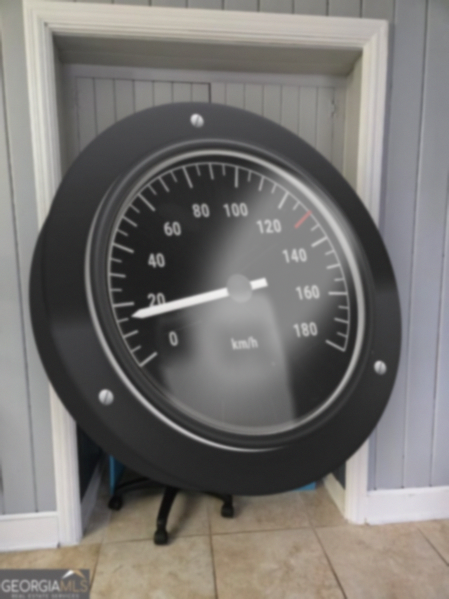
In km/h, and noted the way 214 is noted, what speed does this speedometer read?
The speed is 15
